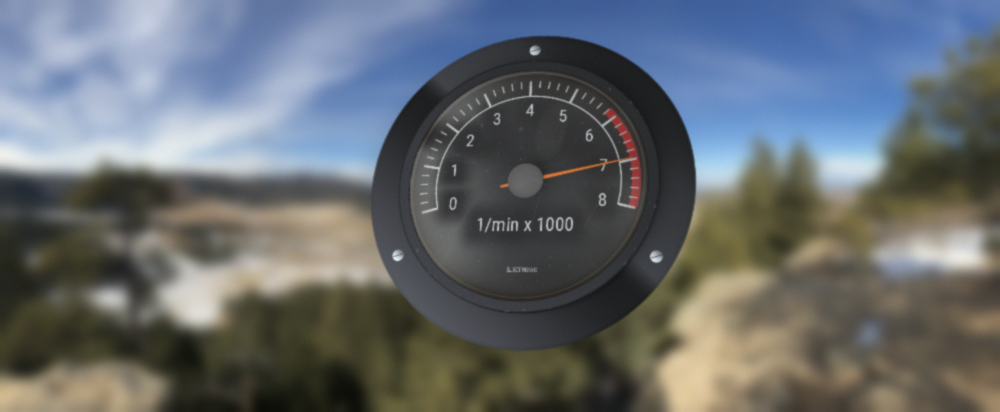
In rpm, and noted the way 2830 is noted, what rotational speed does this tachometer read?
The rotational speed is 7000
